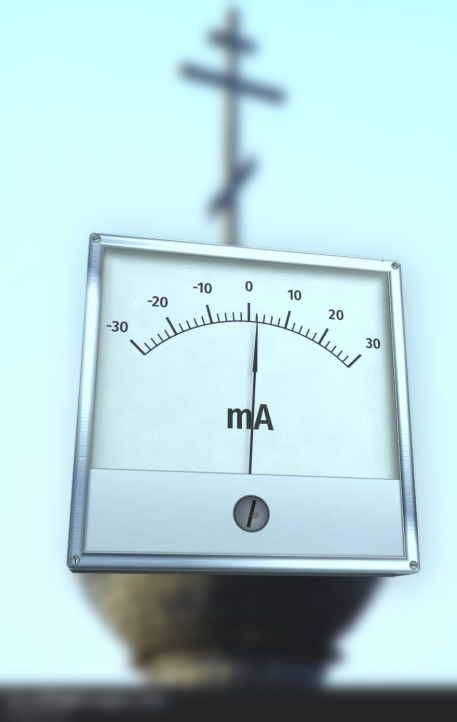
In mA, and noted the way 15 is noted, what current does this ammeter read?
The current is 2
